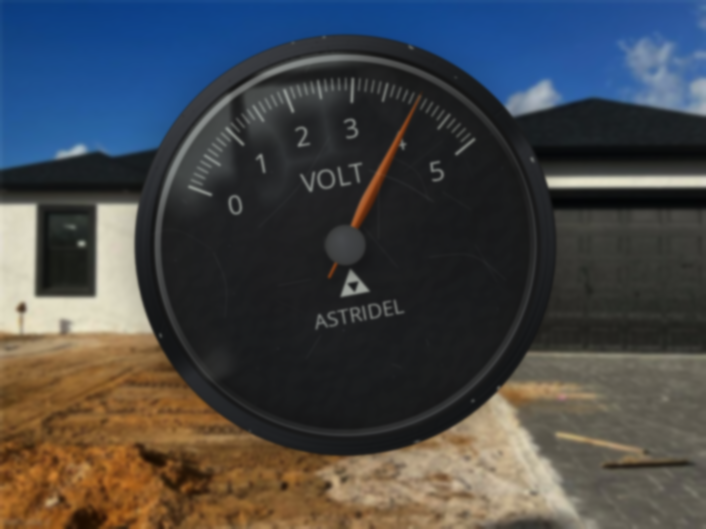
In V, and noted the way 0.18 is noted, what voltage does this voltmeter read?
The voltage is 4
